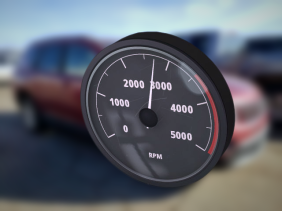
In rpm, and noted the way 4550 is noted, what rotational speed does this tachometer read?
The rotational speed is 2750
